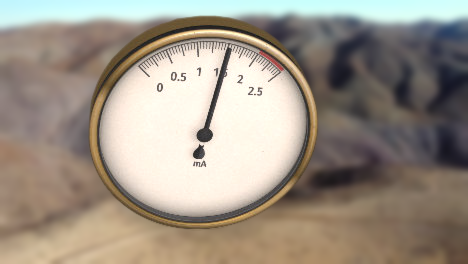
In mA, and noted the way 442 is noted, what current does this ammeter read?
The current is 1.5
